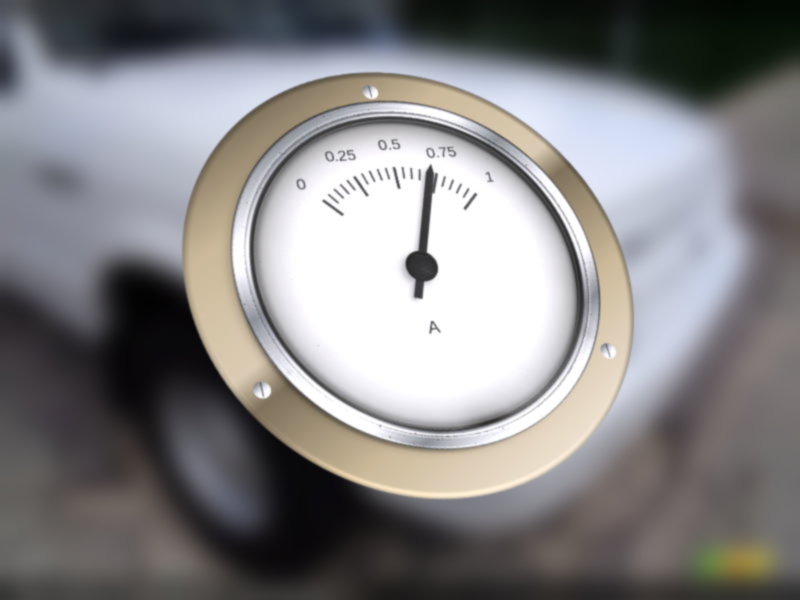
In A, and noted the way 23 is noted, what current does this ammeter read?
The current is 0.7
